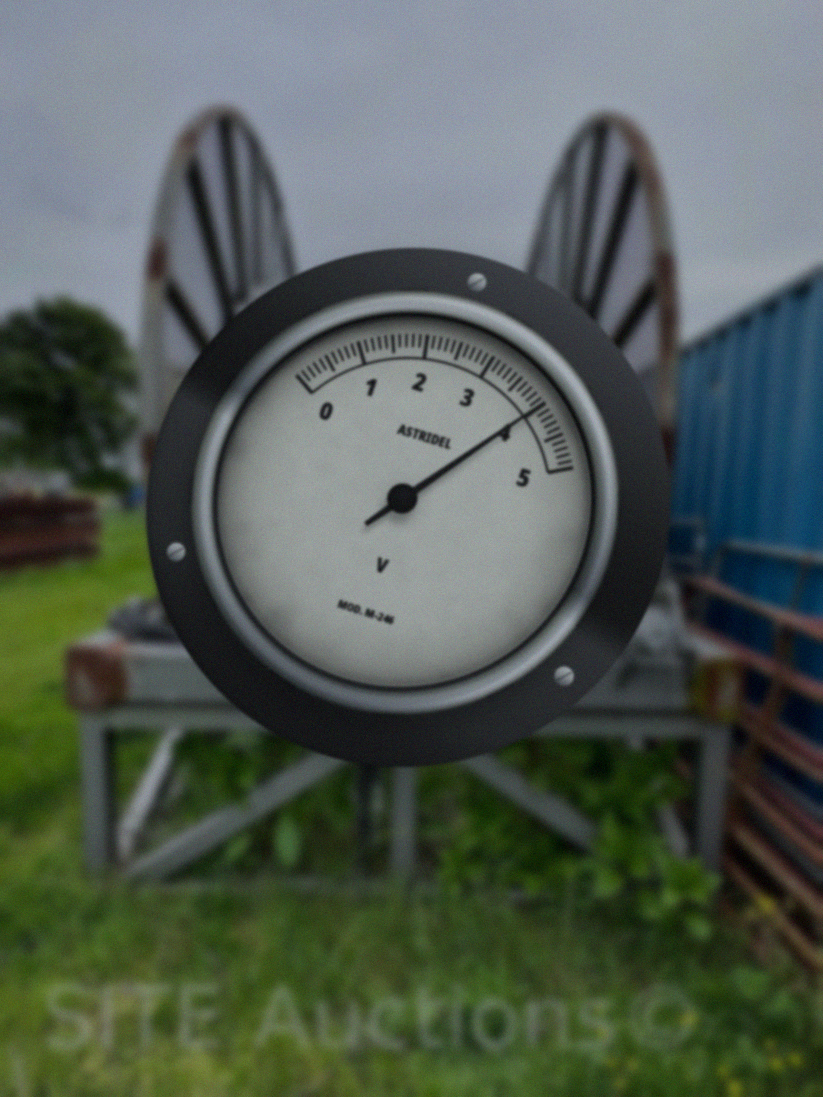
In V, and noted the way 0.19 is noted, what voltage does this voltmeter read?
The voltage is 4
